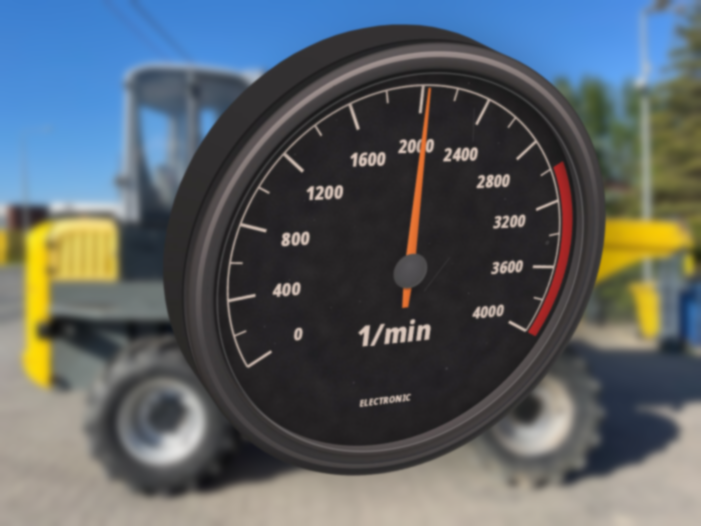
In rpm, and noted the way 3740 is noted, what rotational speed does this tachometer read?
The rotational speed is 2000
